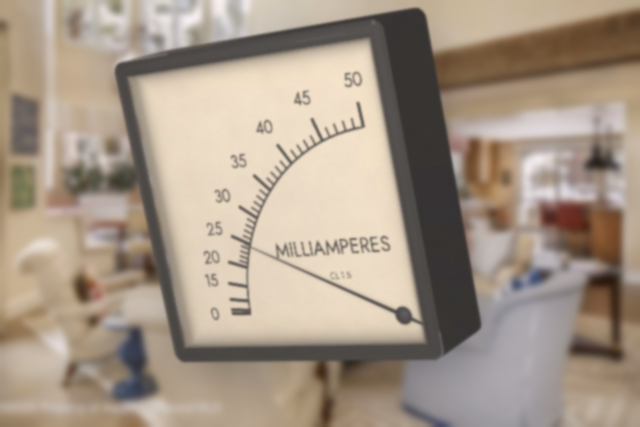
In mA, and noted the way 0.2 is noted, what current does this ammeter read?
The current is 25
